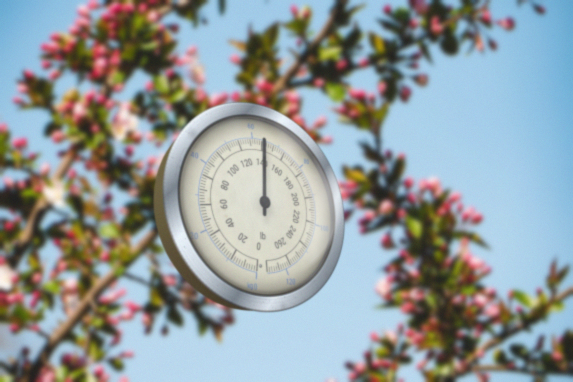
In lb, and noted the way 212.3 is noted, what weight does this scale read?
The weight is 140
